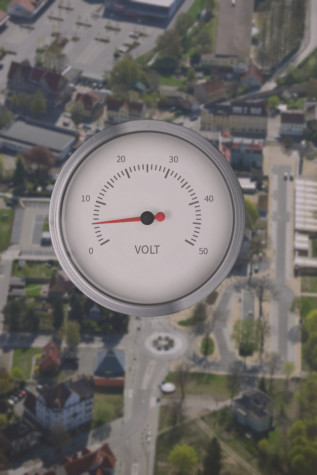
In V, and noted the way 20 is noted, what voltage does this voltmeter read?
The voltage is 5
